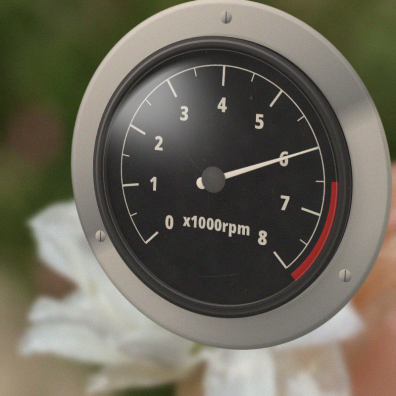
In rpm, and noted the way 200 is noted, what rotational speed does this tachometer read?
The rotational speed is 6000
